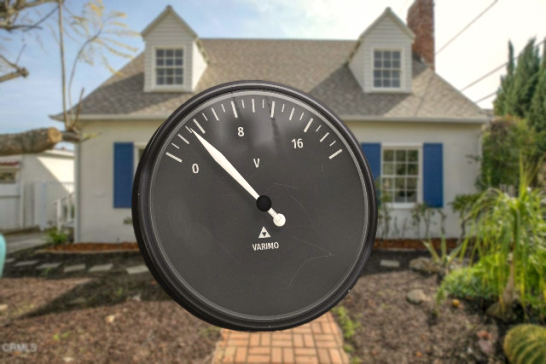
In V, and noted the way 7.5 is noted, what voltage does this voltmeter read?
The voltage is 3
